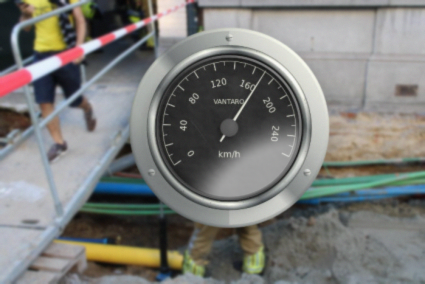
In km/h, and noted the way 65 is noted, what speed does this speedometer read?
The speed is 170
